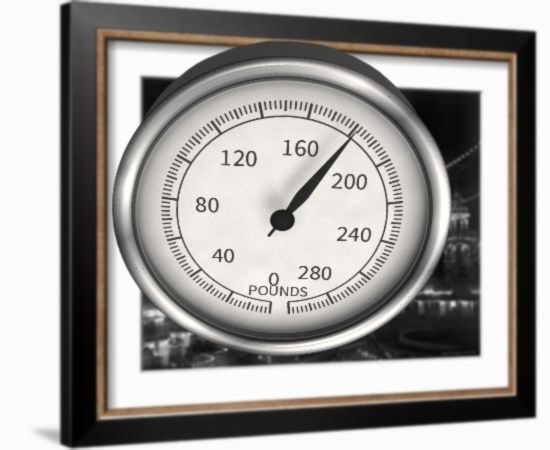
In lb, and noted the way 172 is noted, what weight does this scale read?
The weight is 180
